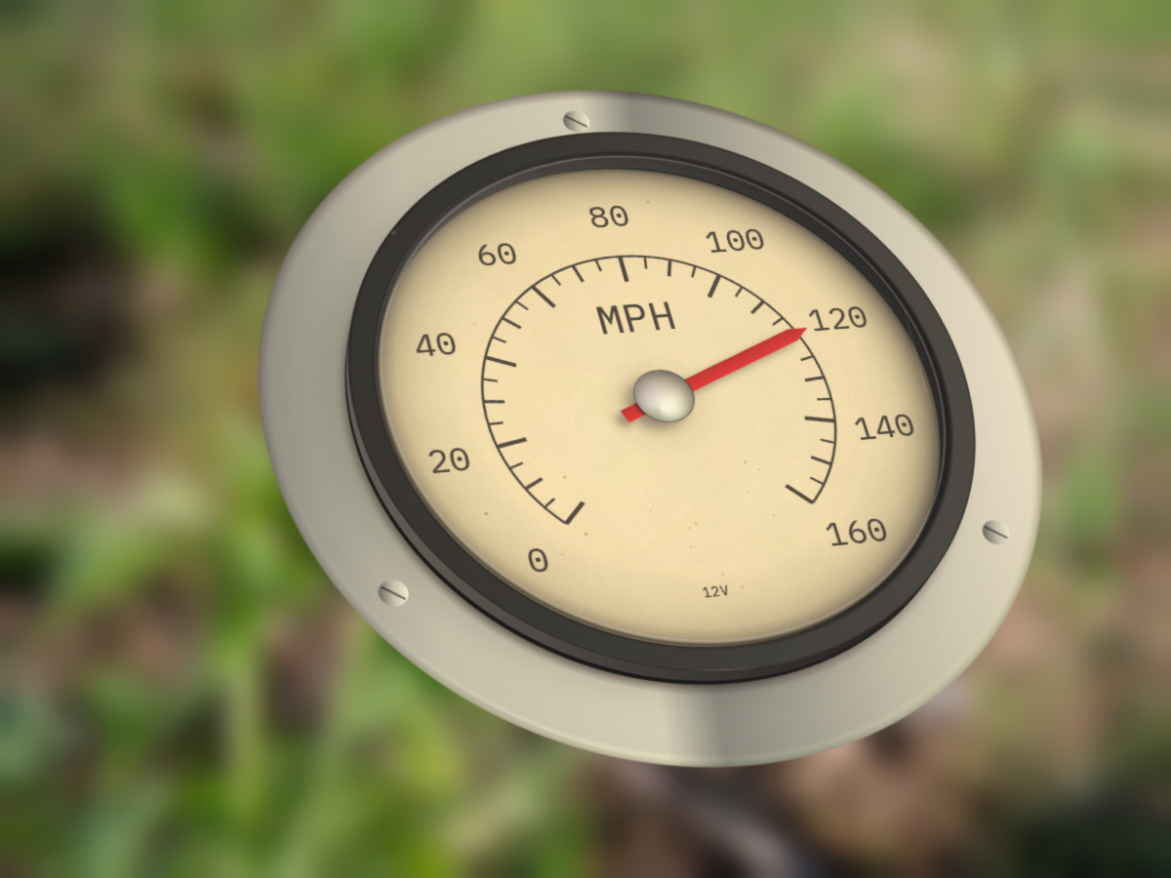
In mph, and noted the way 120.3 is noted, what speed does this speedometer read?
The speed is 120
